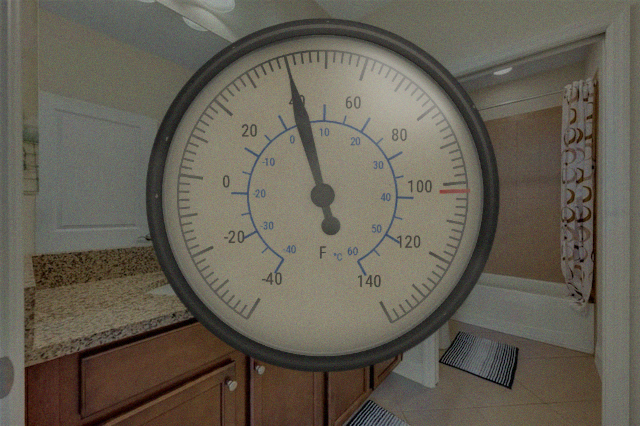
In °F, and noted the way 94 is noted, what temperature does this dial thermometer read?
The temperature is 40
